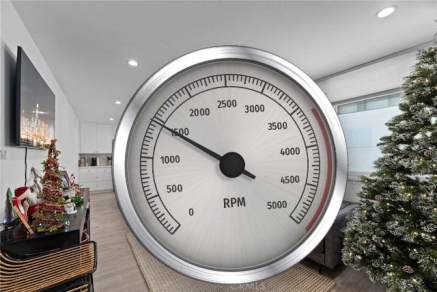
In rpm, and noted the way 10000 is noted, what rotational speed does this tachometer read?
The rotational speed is 1450
